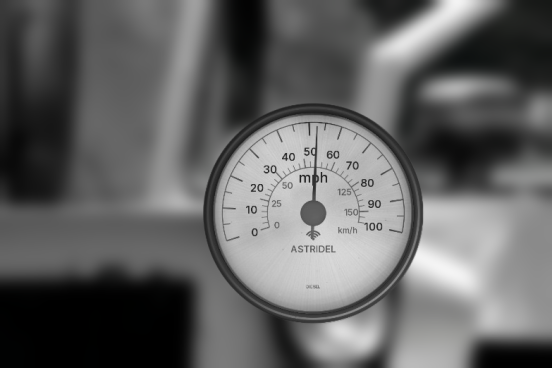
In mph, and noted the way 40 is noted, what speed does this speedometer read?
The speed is 52.5
